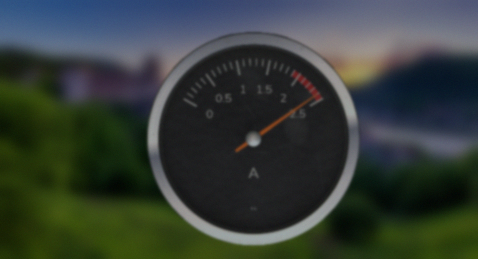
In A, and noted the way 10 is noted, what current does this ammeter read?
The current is 2.4
